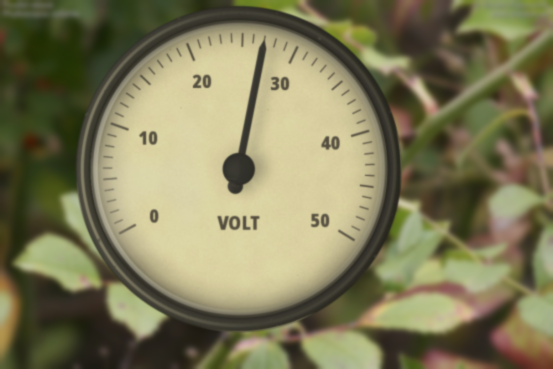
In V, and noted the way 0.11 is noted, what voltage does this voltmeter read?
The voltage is 27
